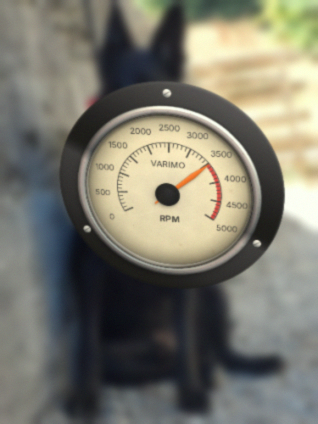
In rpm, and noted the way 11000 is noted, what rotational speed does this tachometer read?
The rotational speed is 3500
